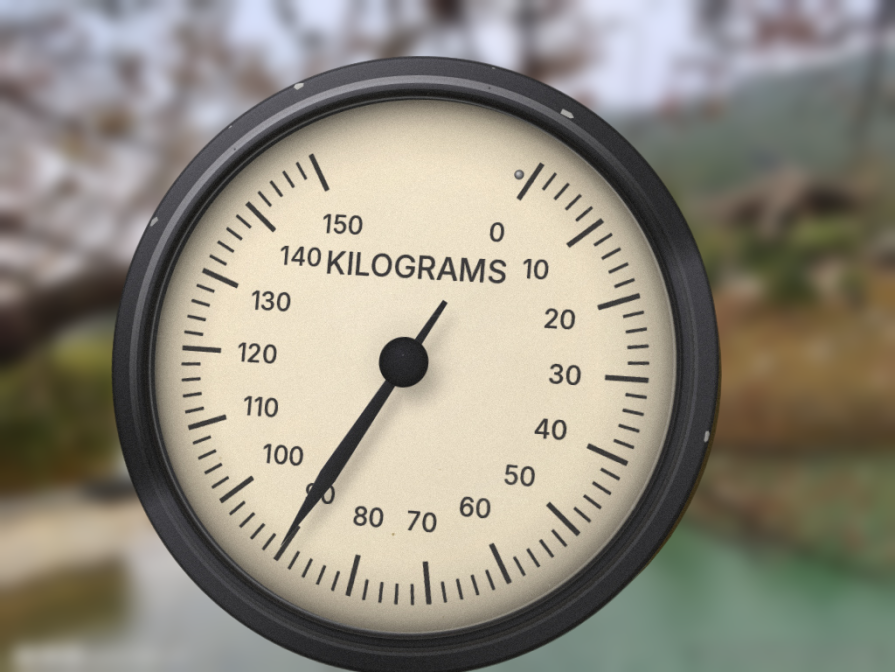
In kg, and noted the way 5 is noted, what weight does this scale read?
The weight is 90
